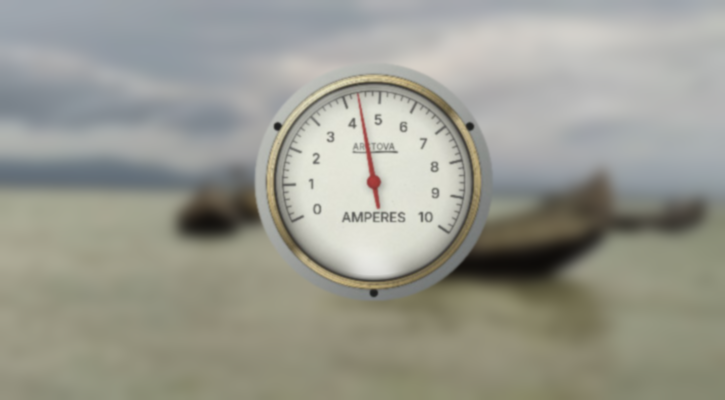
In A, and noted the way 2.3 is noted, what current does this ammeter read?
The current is 4.4
